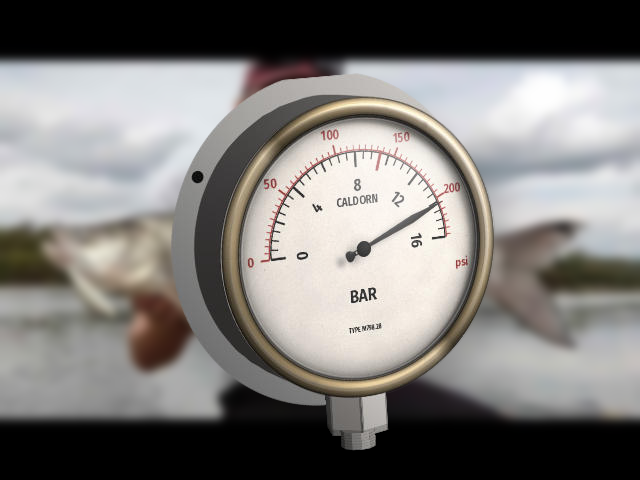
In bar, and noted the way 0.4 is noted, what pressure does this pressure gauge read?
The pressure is 14
